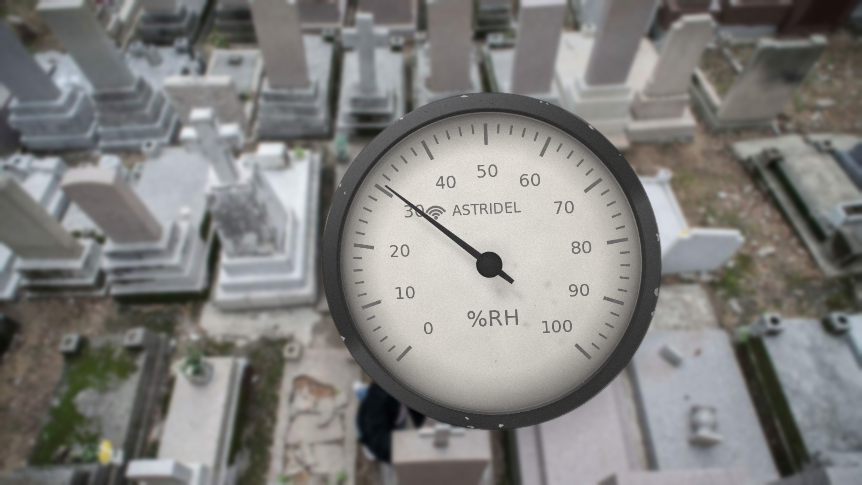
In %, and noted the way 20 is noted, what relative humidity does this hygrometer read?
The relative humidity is 31
